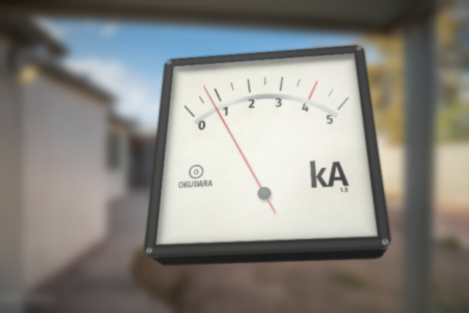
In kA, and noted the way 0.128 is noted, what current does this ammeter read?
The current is 0.75
